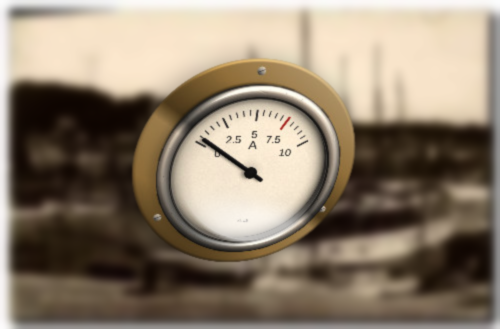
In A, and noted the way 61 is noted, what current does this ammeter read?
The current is 0.5
